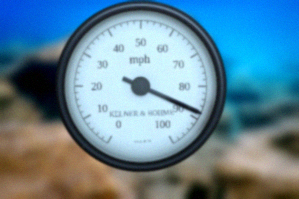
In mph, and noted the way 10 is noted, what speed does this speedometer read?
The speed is 88
